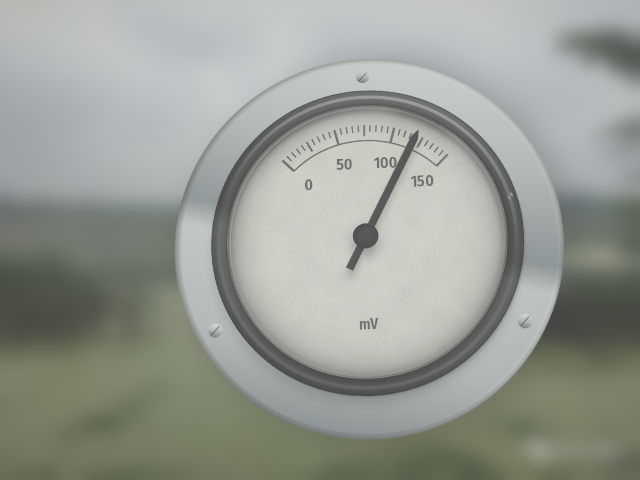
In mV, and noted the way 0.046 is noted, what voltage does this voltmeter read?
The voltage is 120
